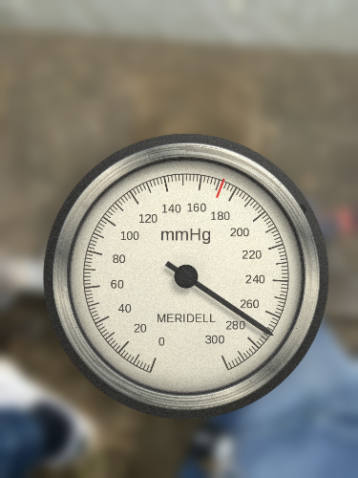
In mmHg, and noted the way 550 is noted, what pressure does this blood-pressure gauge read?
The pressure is 270
